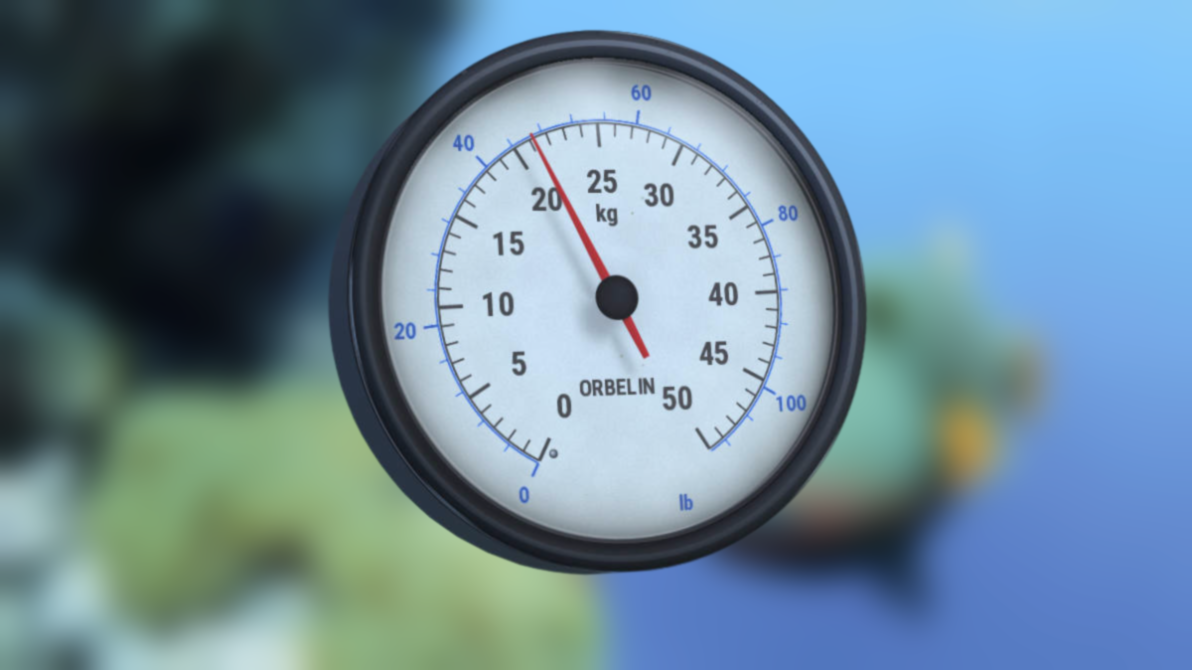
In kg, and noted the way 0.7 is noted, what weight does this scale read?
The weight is 21
